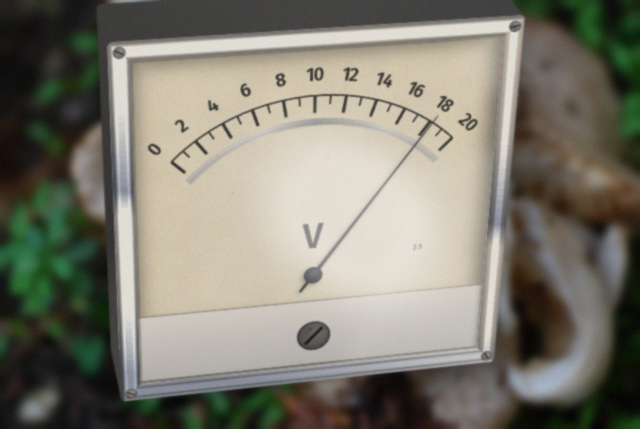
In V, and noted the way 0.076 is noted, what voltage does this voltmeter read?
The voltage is 18
